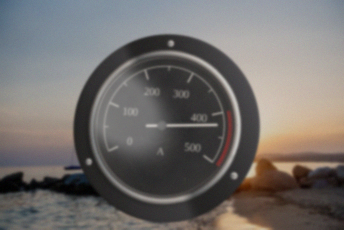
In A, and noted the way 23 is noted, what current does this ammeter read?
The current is 425
